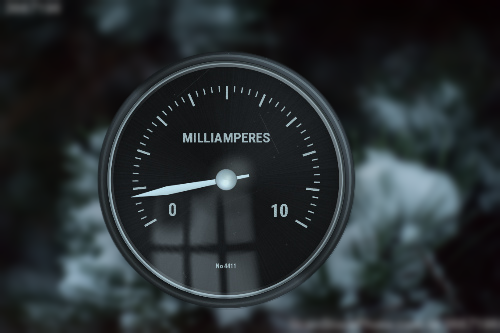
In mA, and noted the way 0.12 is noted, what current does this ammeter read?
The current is 0.8
